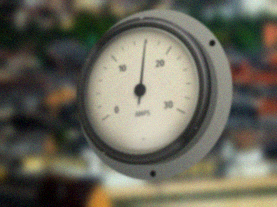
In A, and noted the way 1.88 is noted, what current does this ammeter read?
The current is 16
